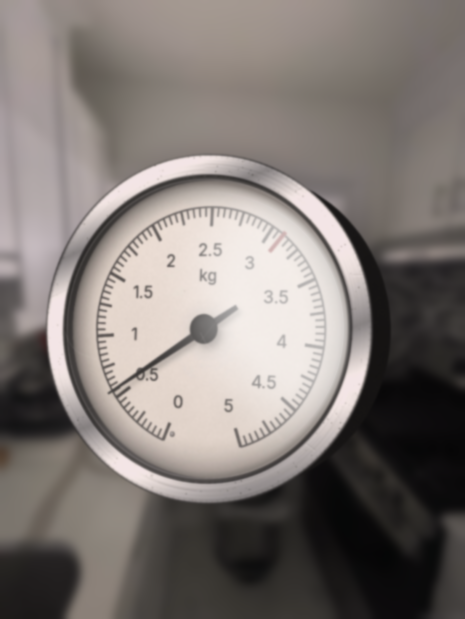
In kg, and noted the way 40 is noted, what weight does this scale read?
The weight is 0.55
